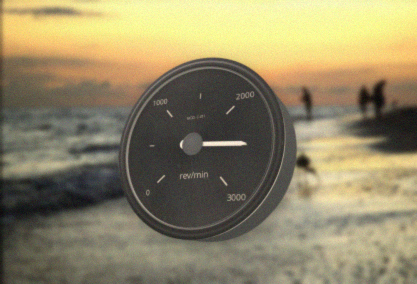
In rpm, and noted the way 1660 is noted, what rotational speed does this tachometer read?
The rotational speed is 2500
